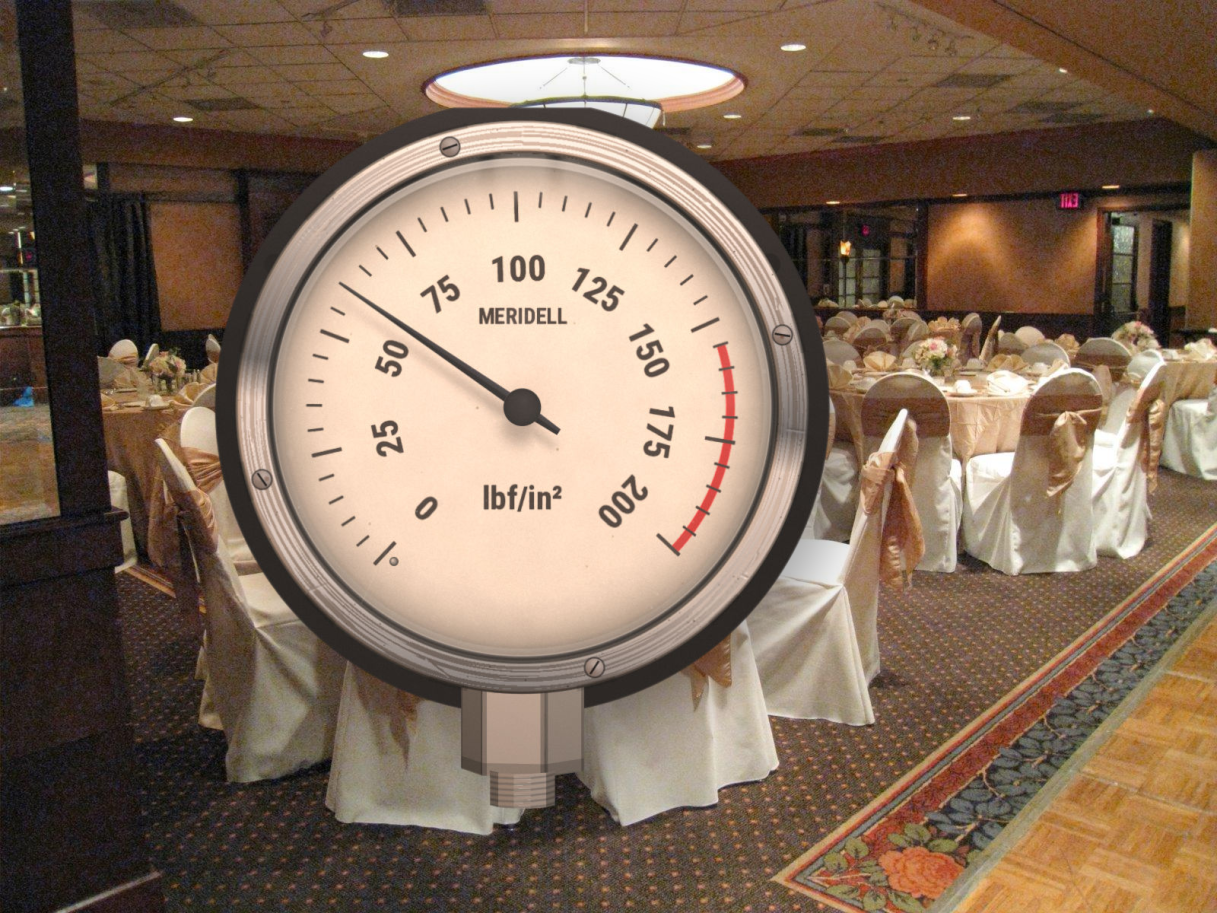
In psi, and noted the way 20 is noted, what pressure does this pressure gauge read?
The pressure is 60
